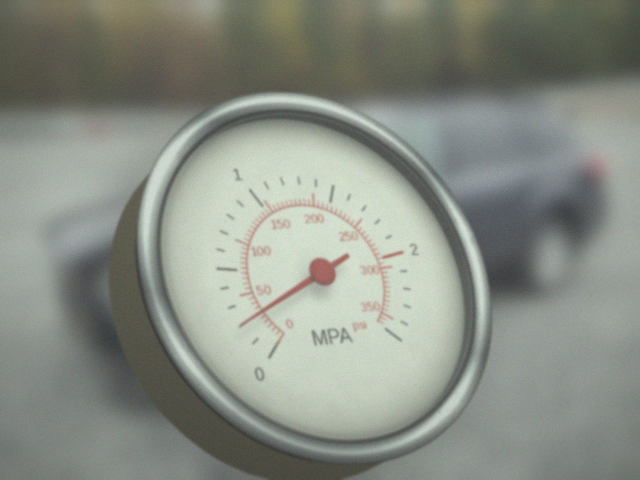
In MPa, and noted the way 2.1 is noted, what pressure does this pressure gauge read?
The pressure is 0.2
